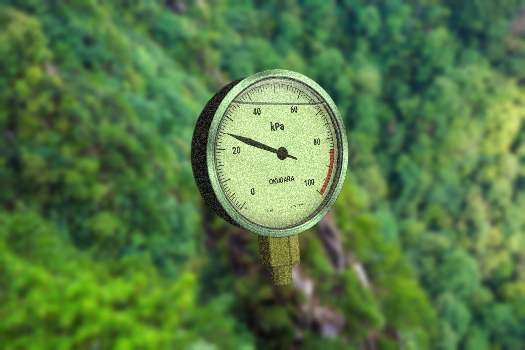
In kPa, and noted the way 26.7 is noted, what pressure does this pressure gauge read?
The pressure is 25
